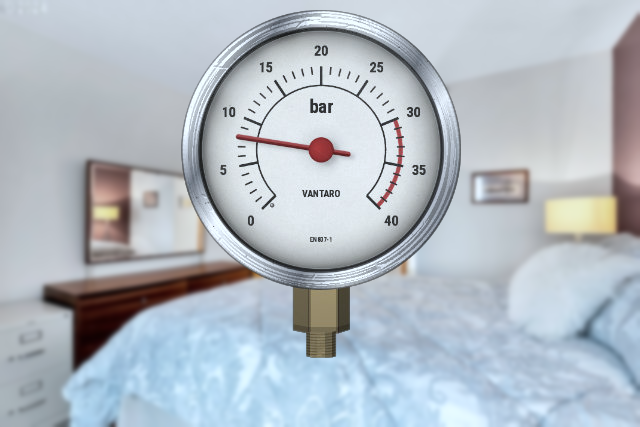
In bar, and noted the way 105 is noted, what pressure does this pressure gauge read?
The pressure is 8
